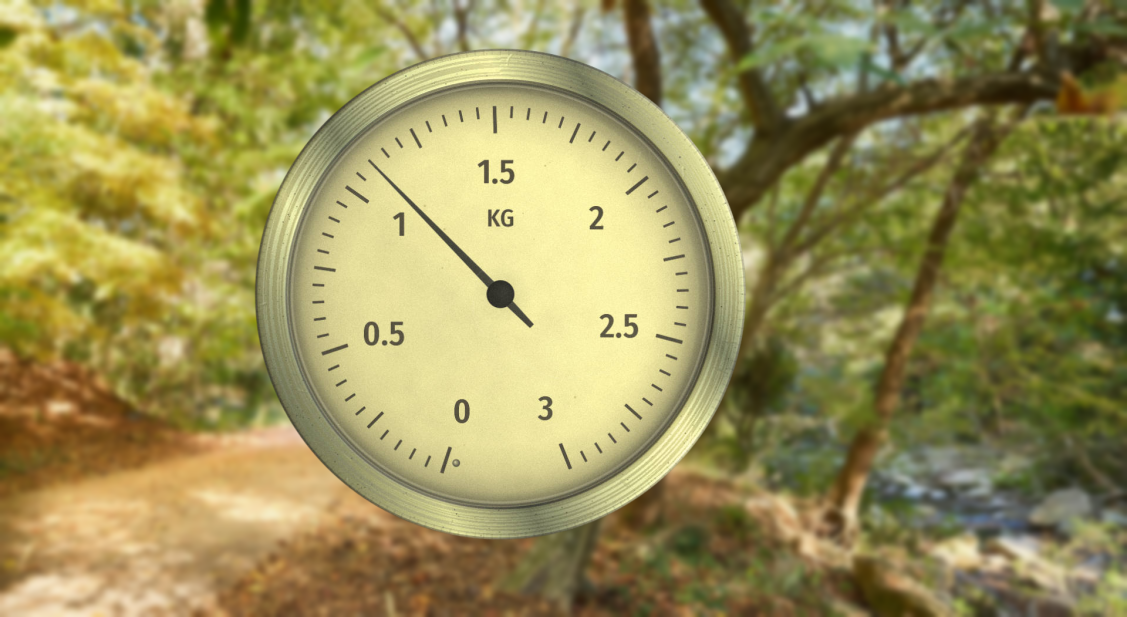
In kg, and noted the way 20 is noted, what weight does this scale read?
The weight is 1.1
